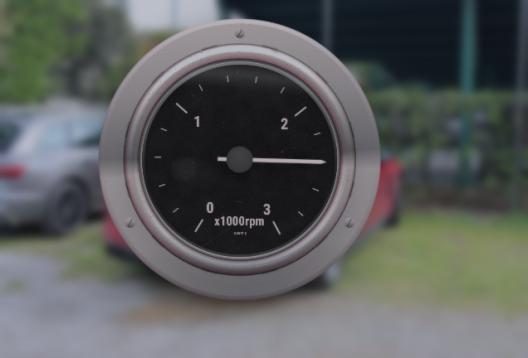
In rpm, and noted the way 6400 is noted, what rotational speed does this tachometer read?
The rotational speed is 2400
